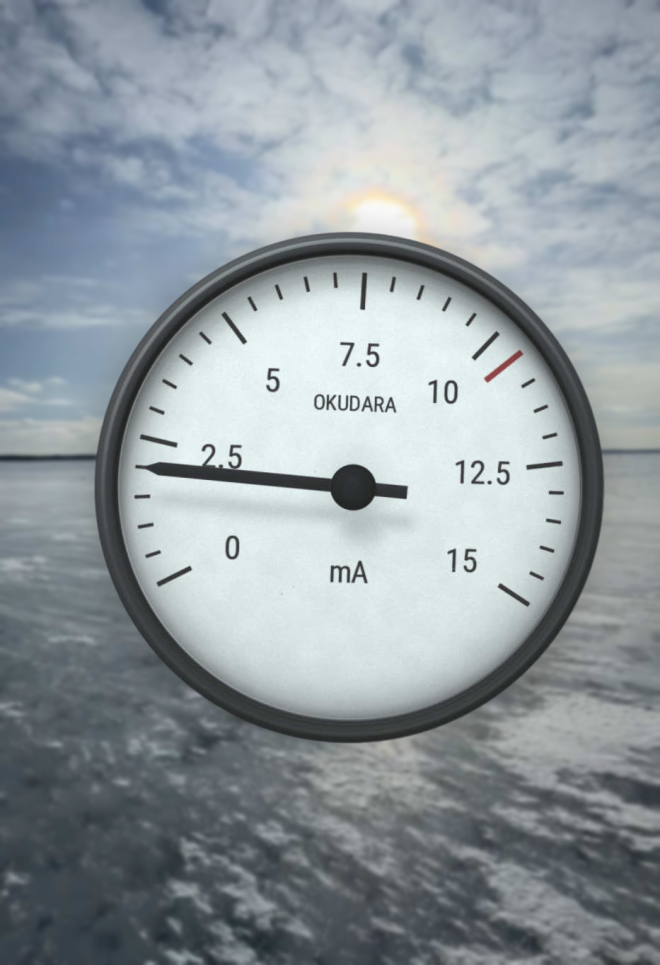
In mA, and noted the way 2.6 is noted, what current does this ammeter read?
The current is 2
